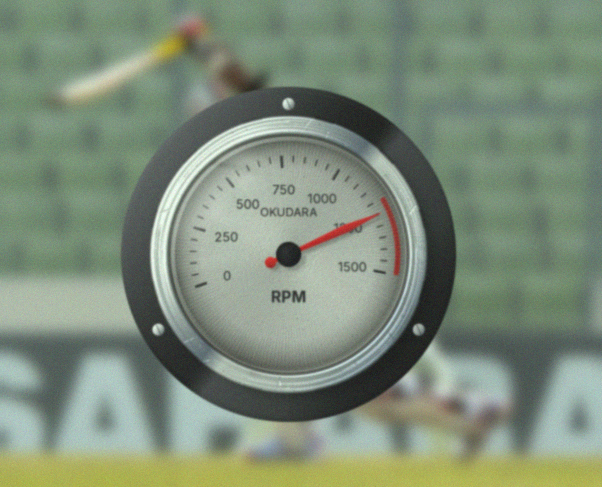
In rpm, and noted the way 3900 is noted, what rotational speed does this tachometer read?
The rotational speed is 1250
